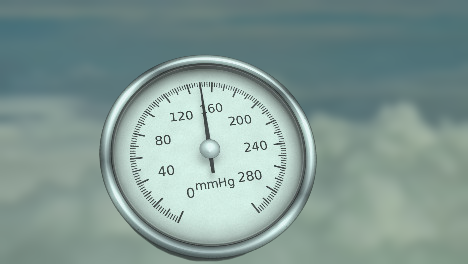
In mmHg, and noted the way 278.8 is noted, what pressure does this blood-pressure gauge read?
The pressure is 150
